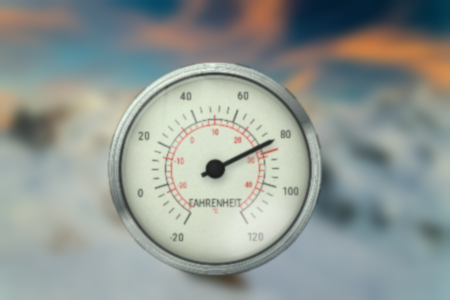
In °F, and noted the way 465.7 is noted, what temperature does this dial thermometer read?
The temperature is 80
